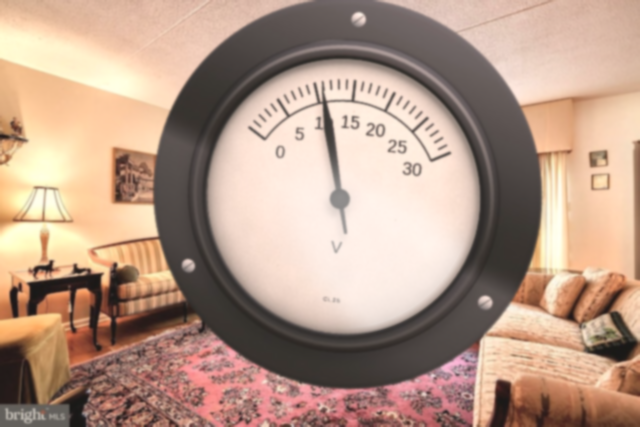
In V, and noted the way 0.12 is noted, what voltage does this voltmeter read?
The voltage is 11
